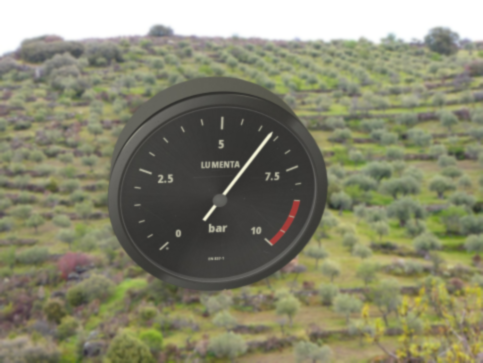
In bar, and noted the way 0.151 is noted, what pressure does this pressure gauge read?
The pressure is 6.25
